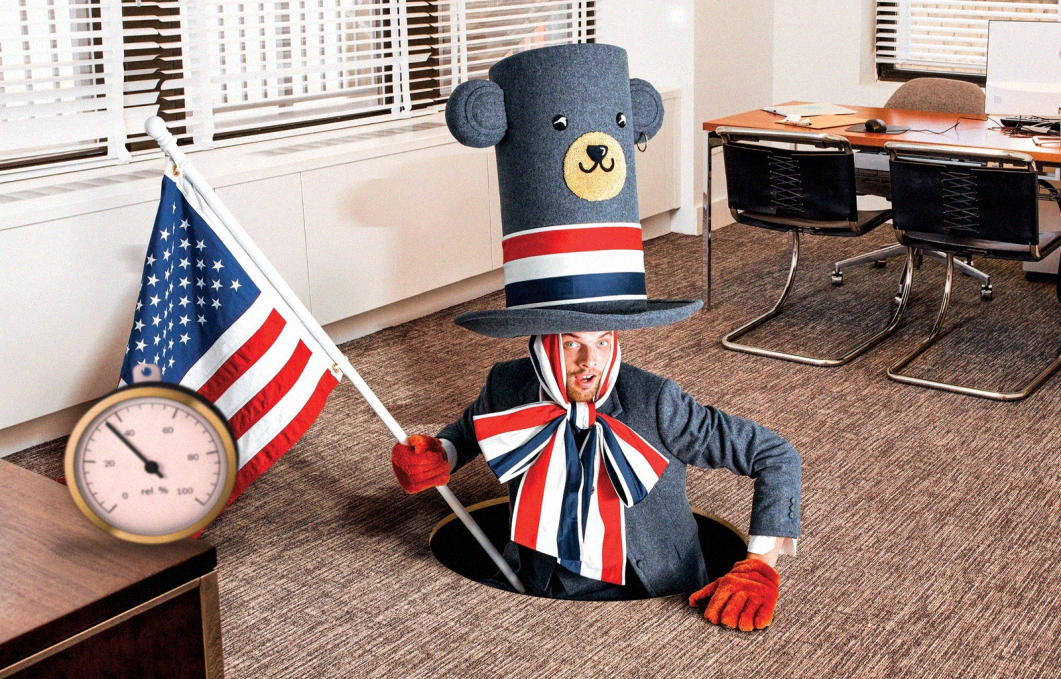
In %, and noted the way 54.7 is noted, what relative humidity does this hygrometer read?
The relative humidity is 36
